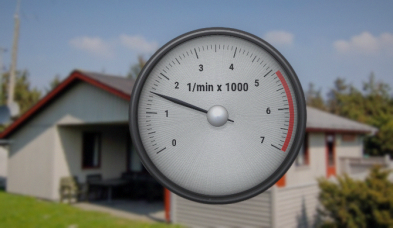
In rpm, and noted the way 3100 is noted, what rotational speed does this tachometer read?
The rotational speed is 1500
